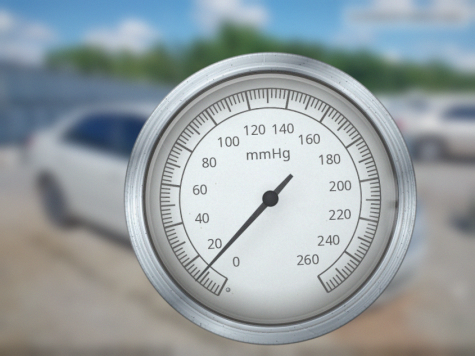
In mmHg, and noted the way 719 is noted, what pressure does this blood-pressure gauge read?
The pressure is 12
